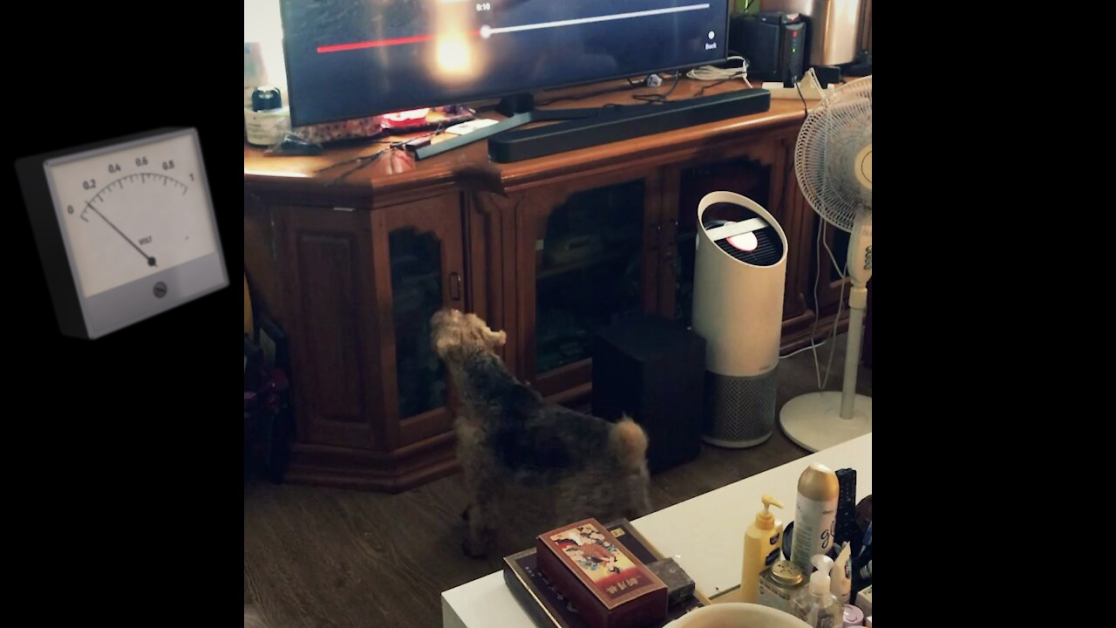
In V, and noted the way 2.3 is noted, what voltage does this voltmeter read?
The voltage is 0.1
